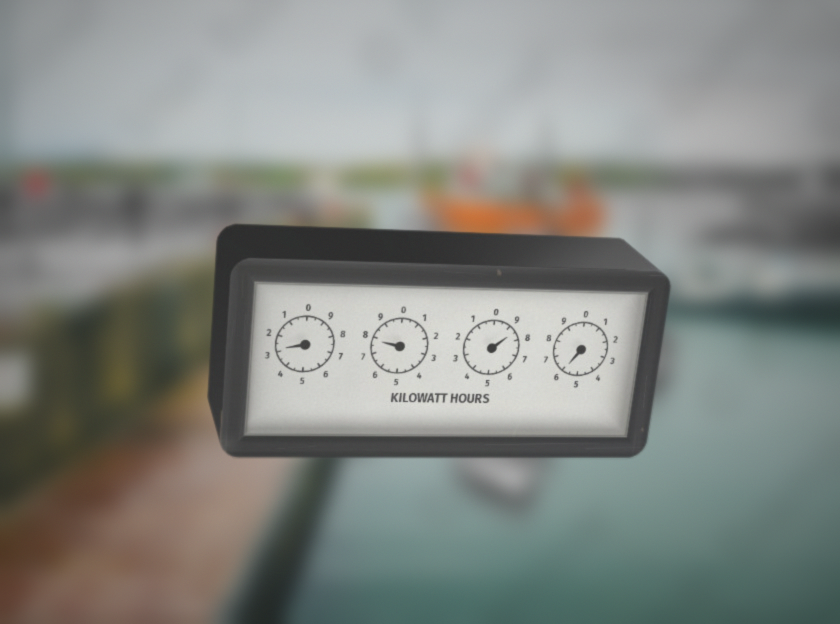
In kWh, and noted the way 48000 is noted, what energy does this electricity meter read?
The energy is 2786
